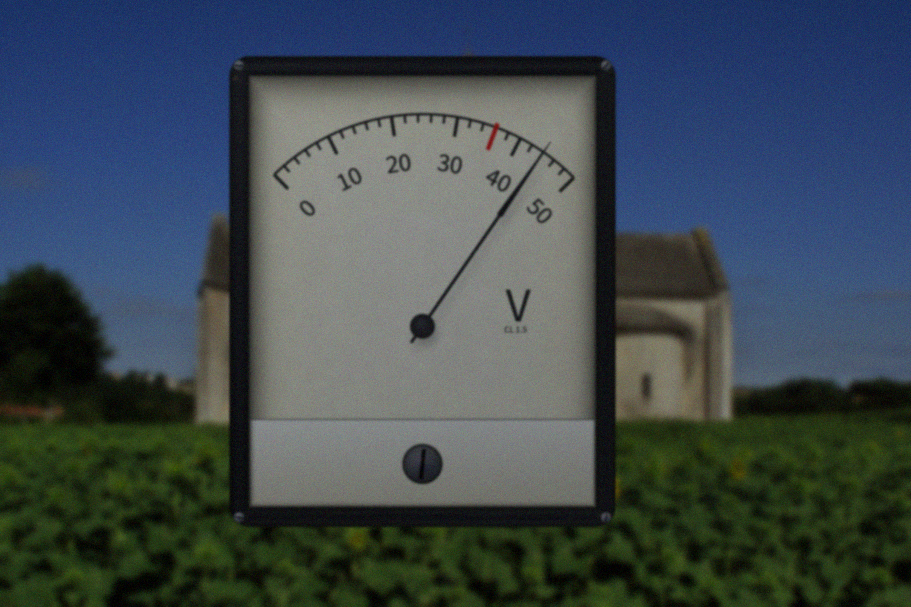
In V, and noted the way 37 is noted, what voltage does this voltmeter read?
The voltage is 44
